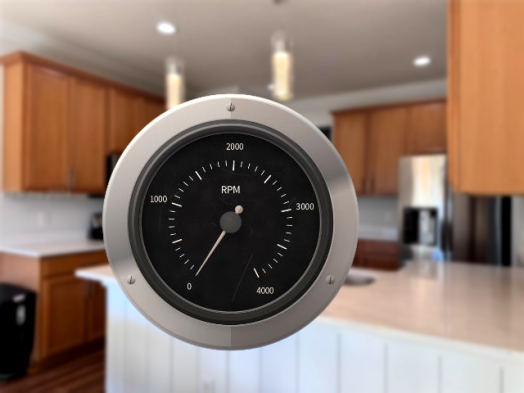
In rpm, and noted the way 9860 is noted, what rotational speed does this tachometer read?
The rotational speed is 0
